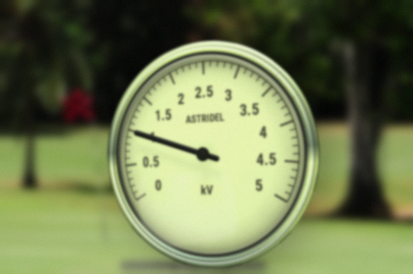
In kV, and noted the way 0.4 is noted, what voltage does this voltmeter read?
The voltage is 1
